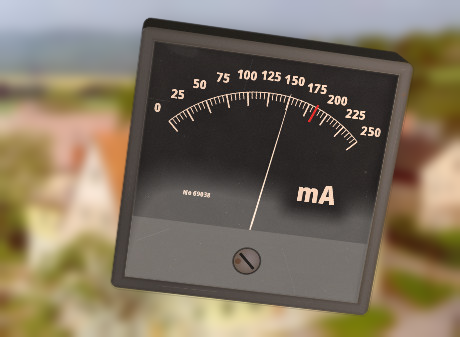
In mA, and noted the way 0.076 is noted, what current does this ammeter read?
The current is 150
